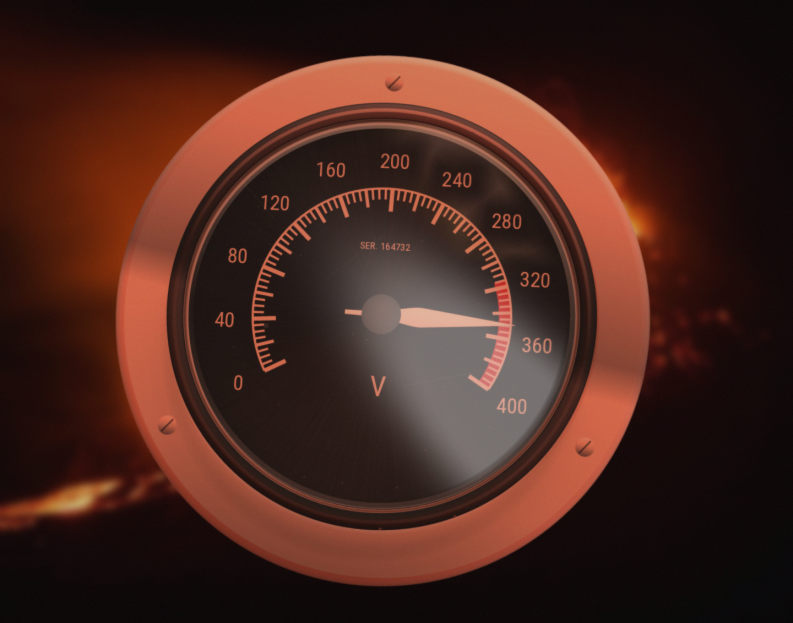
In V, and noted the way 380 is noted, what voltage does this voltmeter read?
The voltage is 350
